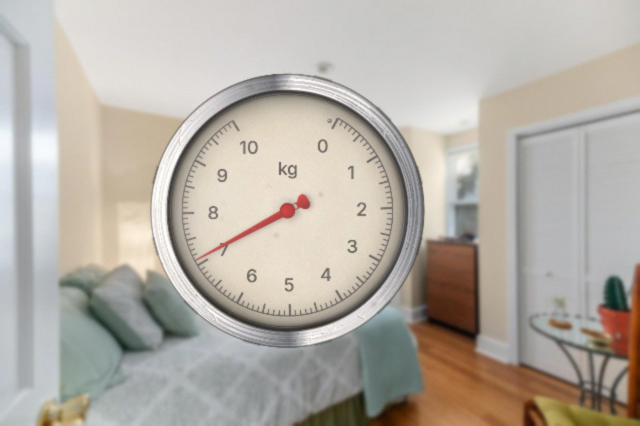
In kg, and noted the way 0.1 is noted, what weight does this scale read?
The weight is 7.1
